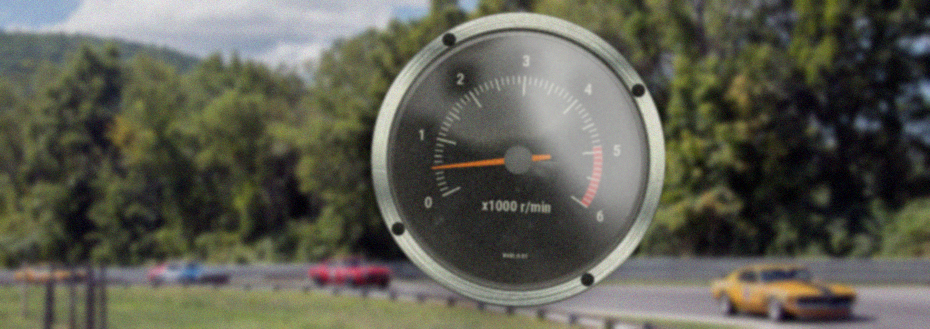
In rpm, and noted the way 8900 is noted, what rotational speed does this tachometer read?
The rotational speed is 500
